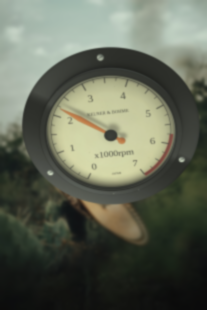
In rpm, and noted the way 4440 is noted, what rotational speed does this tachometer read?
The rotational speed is 2250
